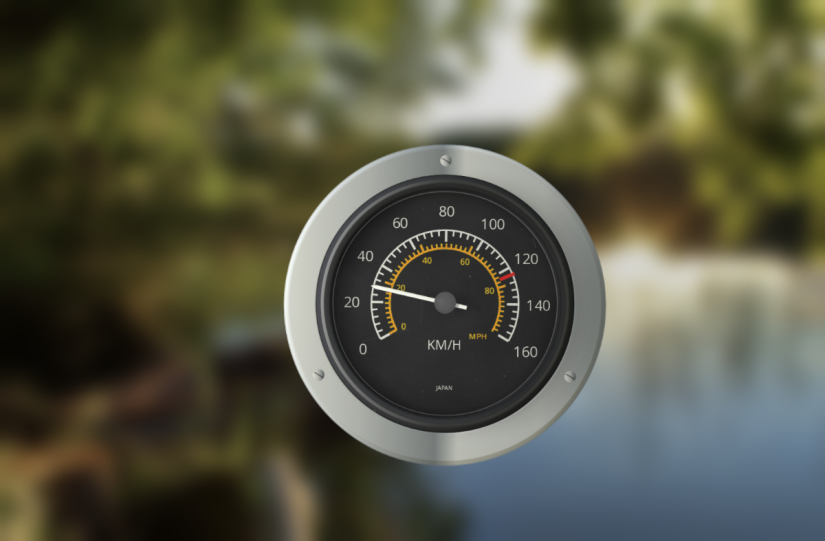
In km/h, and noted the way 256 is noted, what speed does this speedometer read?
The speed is 28
